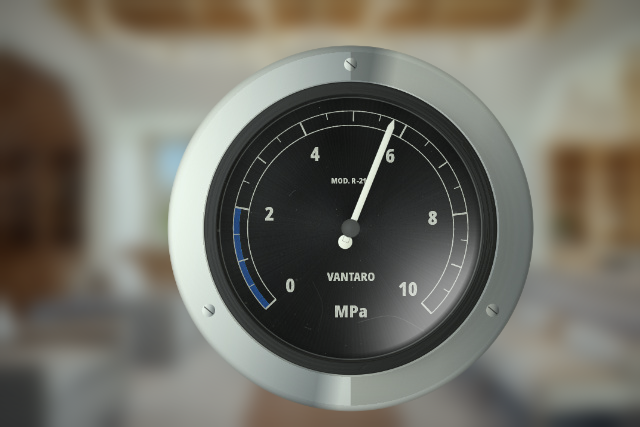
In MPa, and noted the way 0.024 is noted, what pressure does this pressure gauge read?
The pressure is 5.75
